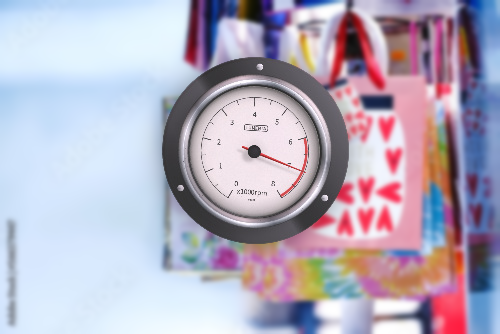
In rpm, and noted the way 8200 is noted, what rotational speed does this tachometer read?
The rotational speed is 7000
